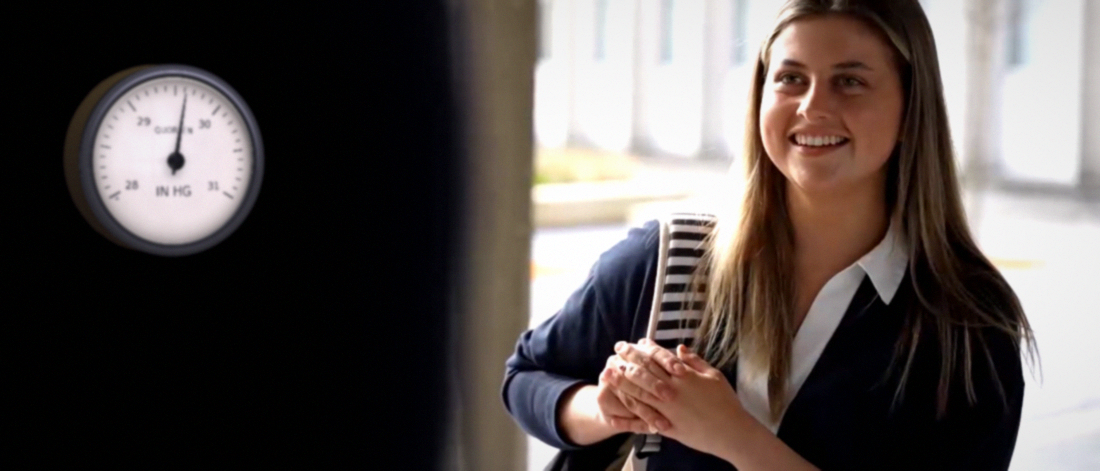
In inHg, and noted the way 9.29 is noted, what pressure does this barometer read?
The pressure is 29.6
